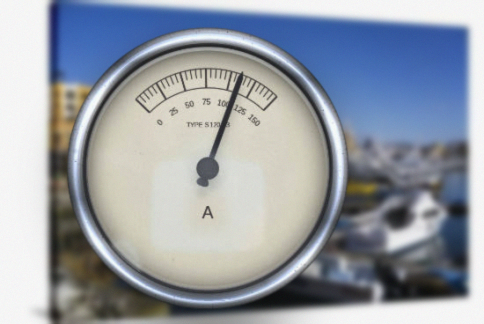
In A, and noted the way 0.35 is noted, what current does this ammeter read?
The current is 110
